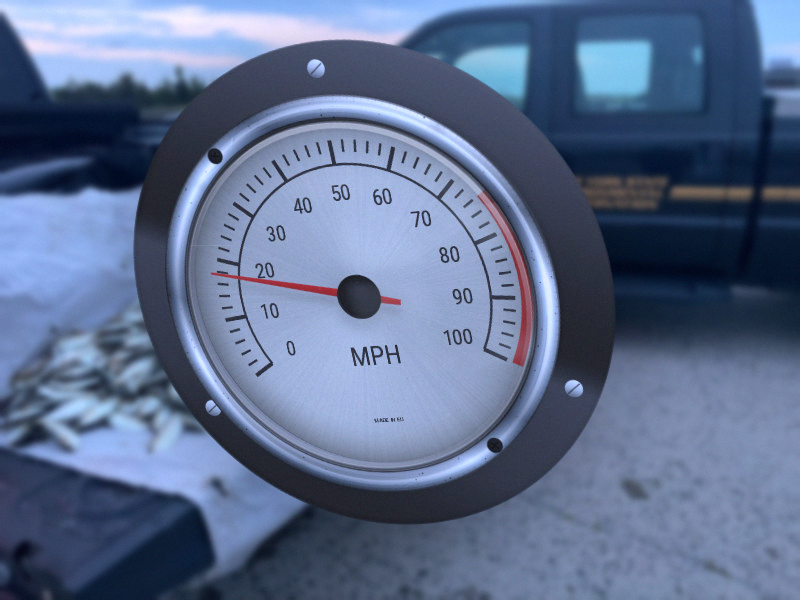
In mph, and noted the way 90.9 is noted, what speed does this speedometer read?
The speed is 18
